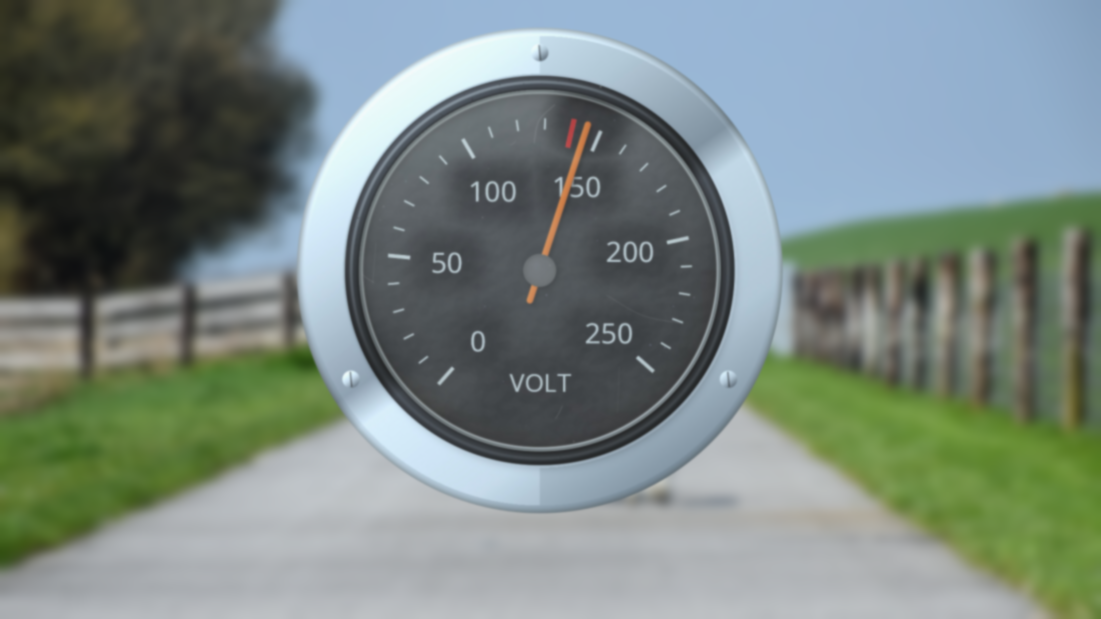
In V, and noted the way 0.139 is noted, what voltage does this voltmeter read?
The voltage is 145
